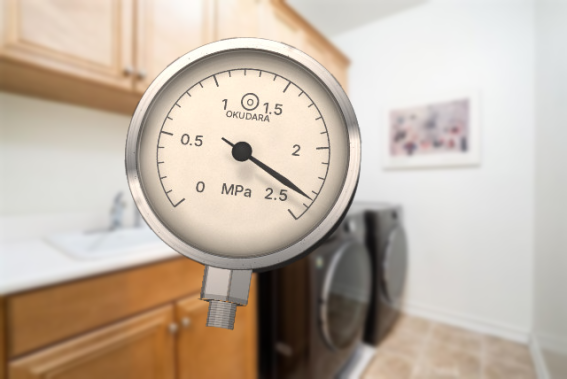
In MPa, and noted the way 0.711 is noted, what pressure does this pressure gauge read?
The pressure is 2.35
